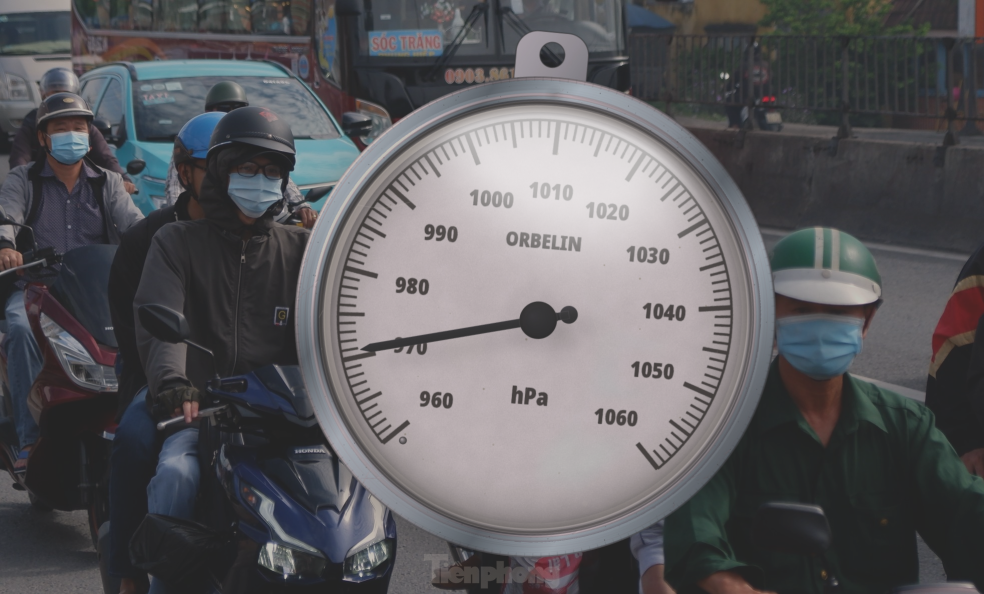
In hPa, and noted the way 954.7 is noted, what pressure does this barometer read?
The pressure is 971
